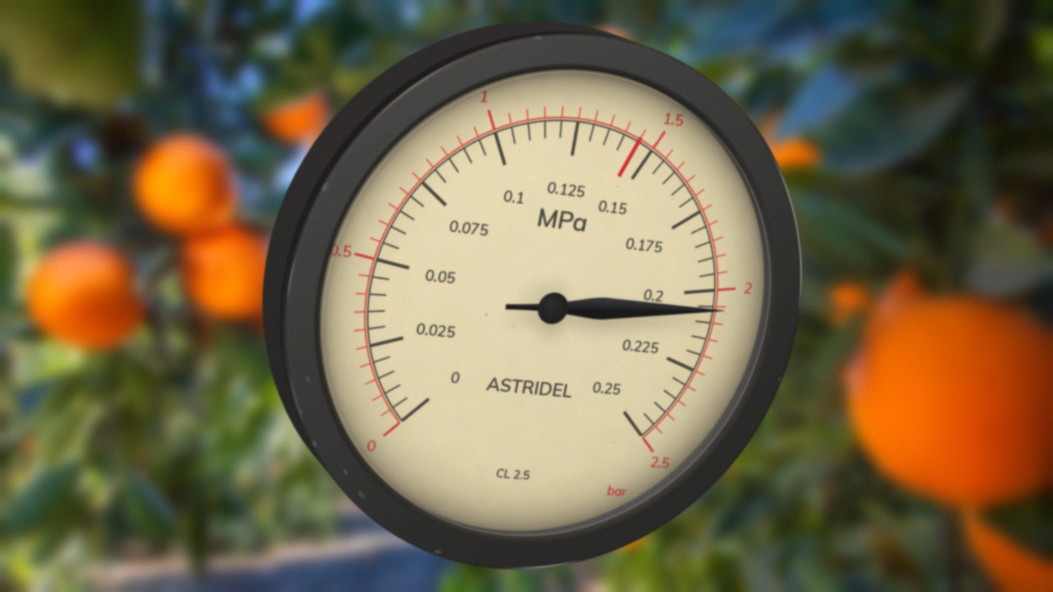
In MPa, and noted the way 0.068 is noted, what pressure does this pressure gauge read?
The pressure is 0.205
